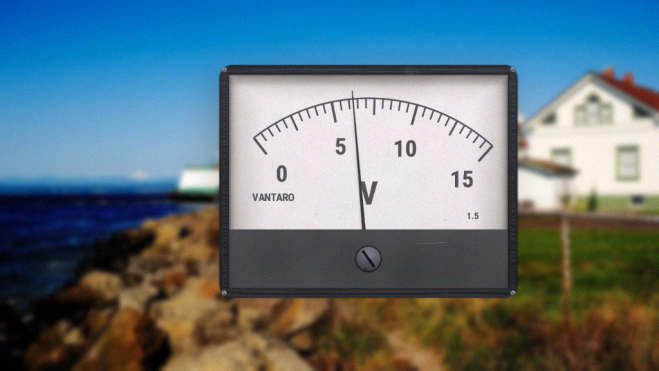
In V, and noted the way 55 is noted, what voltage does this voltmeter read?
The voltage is 6.25
